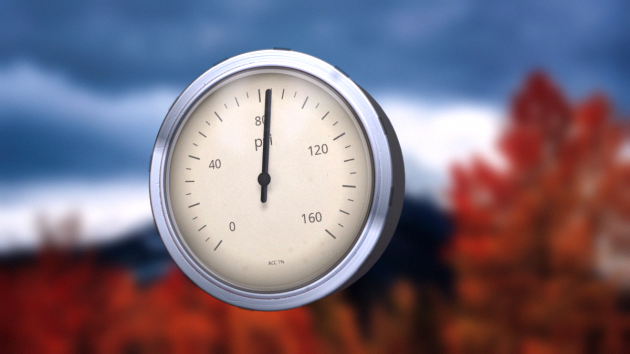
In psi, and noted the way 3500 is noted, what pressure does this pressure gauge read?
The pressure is 85
